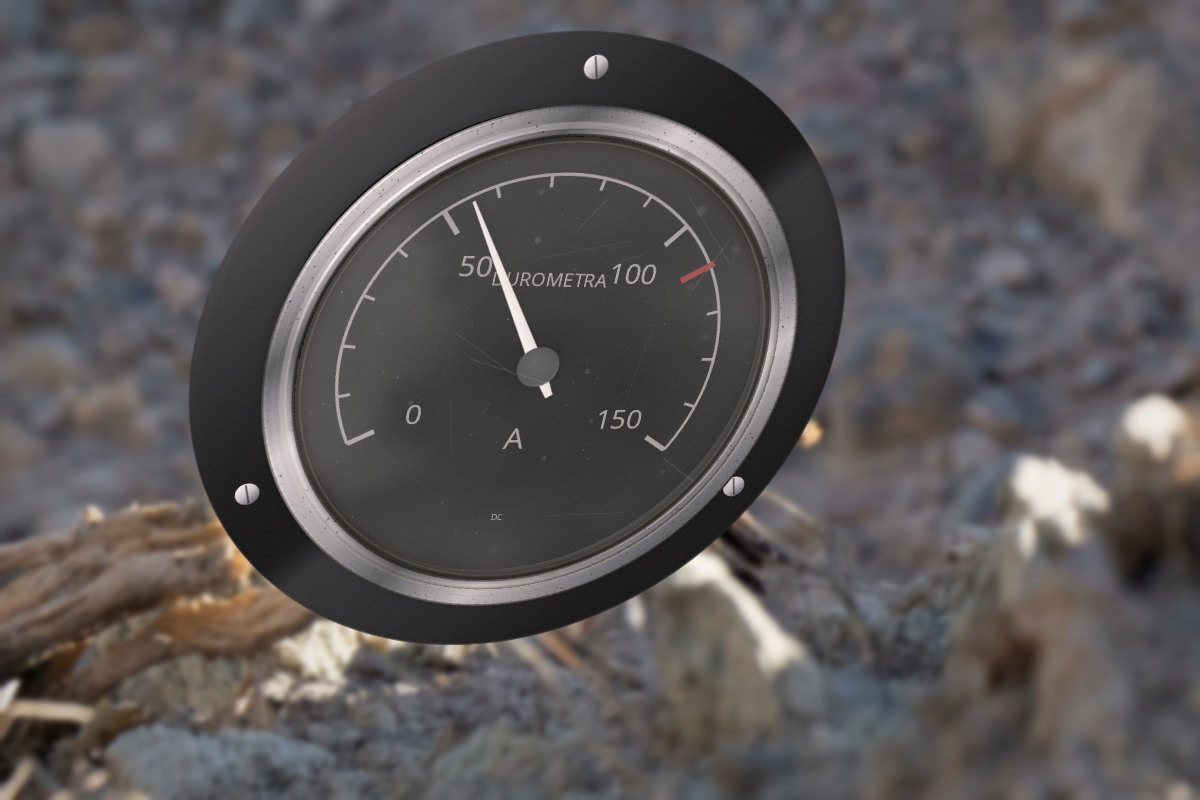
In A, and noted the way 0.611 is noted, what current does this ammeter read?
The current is 55
